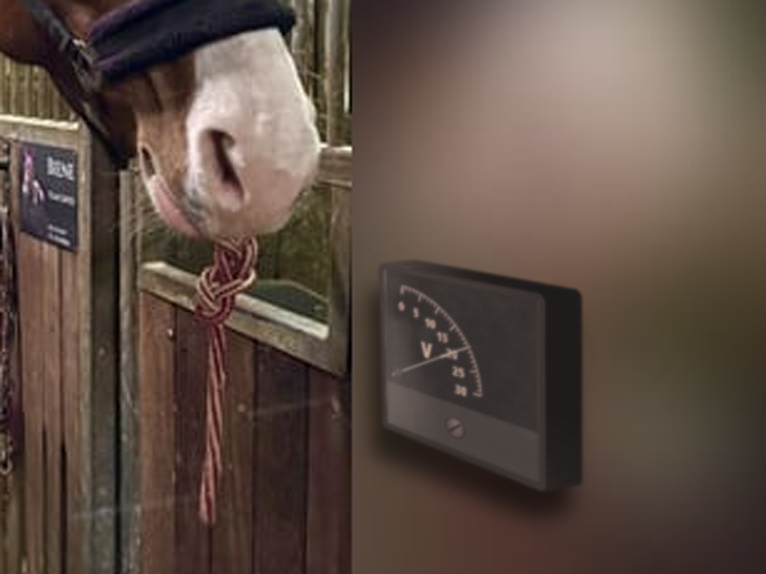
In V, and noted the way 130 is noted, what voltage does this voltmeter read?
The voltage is 20
